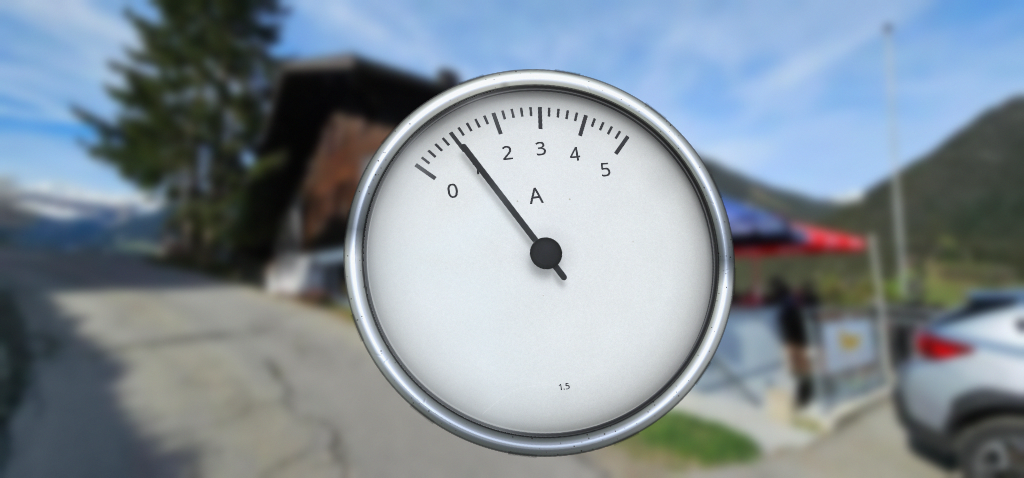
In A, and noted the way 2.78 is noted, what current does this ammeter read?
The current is 1
